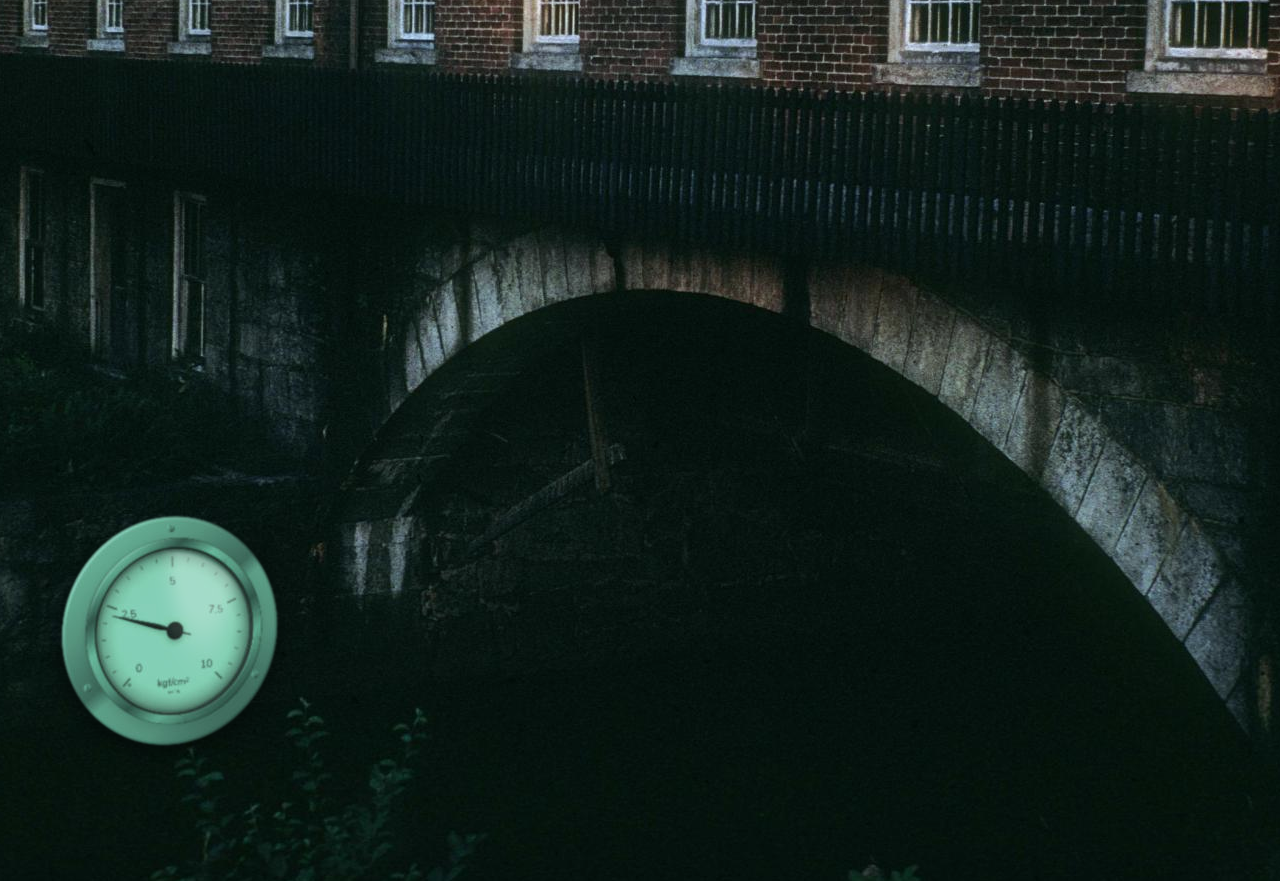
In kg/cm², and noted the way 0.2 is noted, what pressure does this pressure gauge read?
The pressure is 2.25
